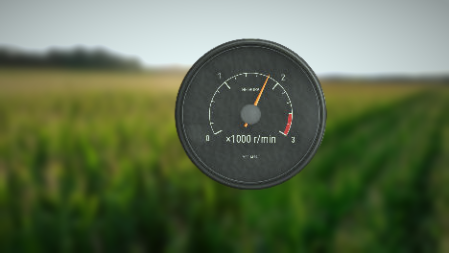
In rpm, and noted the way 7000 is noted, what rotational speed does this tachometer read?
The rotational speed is 1800
